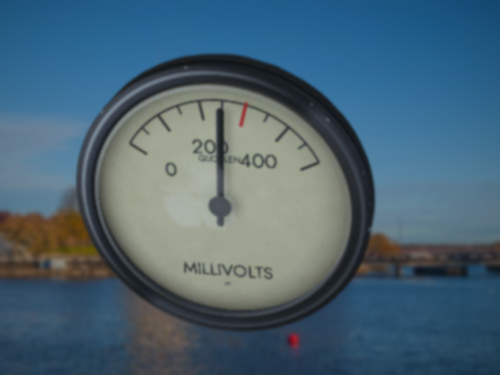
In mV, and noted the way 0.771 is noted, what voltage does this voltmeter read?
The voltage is 250
